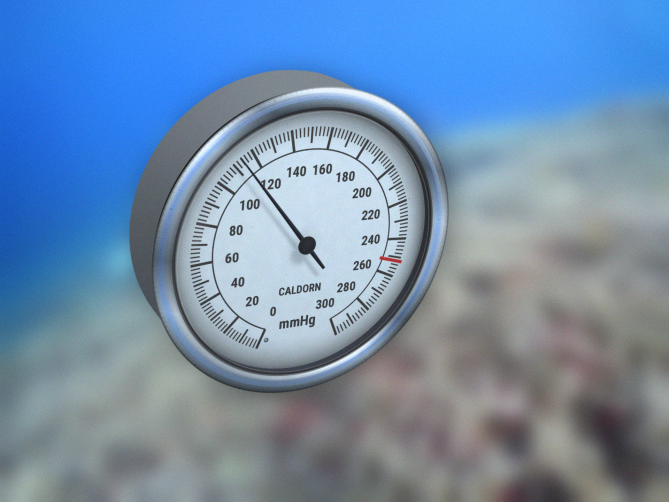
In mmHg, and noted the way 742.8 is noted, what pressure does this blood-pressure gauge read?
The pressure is 114
